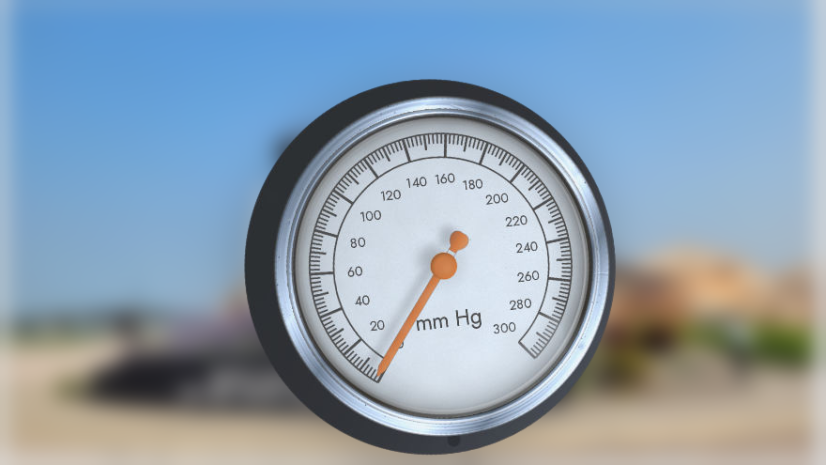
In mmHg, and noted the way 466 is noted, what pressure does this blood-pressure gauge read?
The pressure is 2
